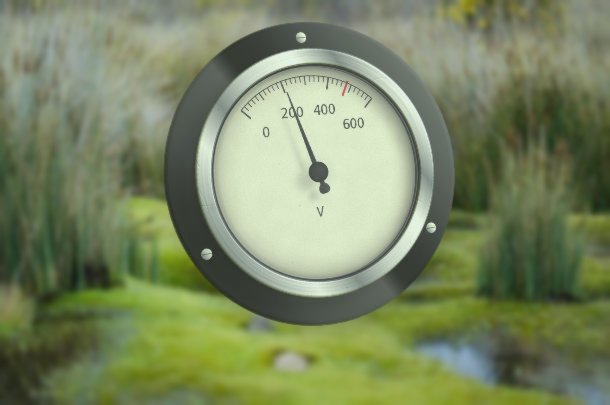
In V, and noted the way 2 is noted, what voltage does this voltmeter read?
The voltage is 200
